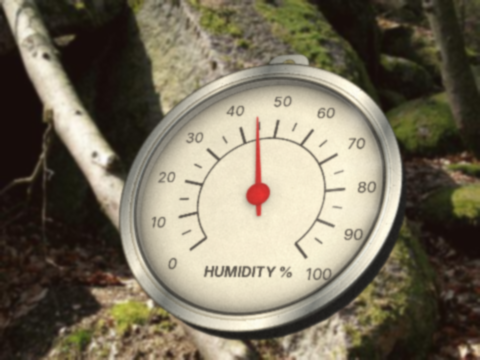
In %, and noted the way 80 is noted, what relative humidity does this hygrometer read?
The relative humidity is 45
